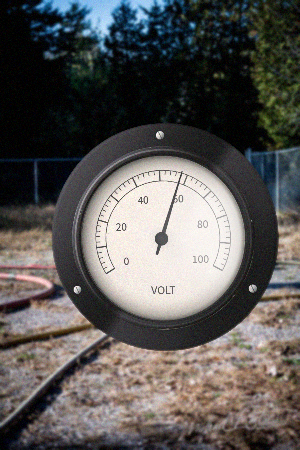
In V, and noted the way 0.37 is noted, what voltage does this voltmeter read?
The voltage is 58
